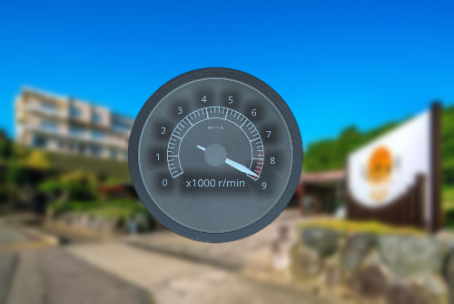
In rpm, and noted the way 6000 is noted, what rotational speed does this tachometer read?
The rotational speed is 8800
